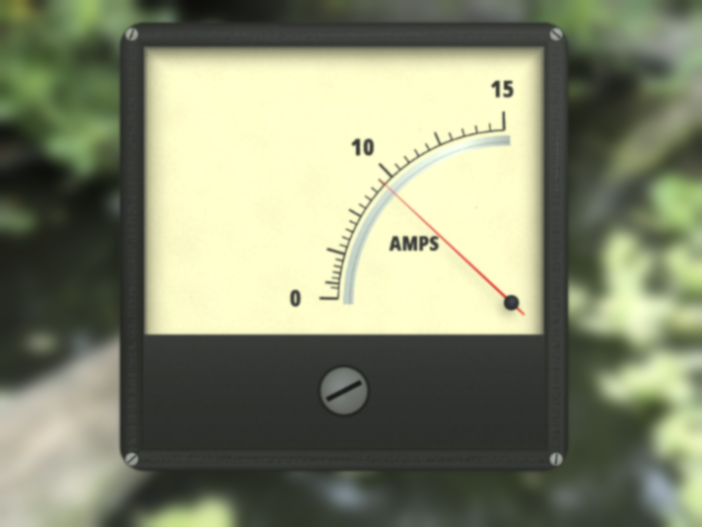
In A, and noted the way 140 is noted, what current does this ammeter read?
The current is 9.5
